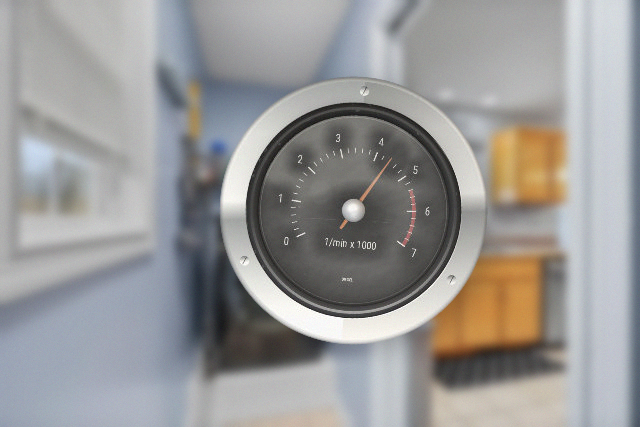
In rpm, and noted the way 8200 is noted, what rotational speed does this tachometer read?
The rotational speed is 4400
